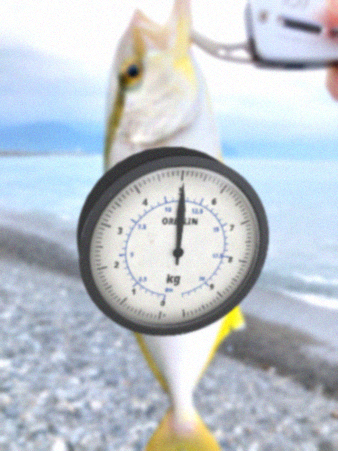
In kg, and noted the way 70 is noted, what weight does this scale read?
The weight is 5
